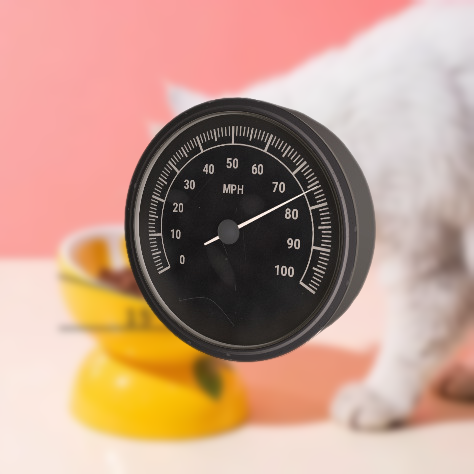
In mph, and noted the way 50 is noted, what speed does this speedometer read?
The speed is 76
